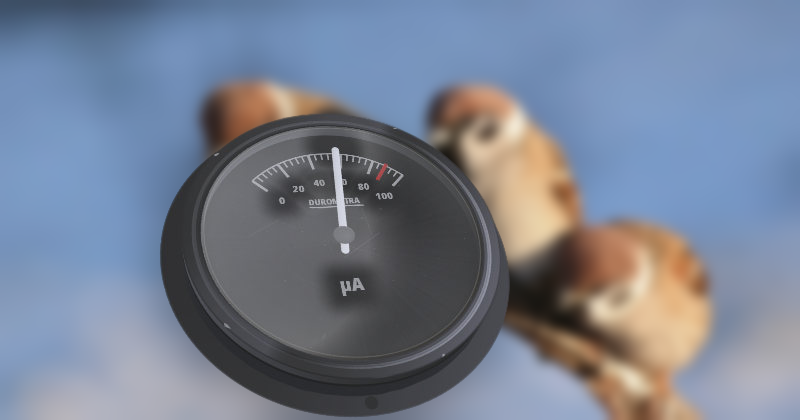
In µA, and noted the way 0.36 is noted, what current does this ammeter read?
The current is 56
